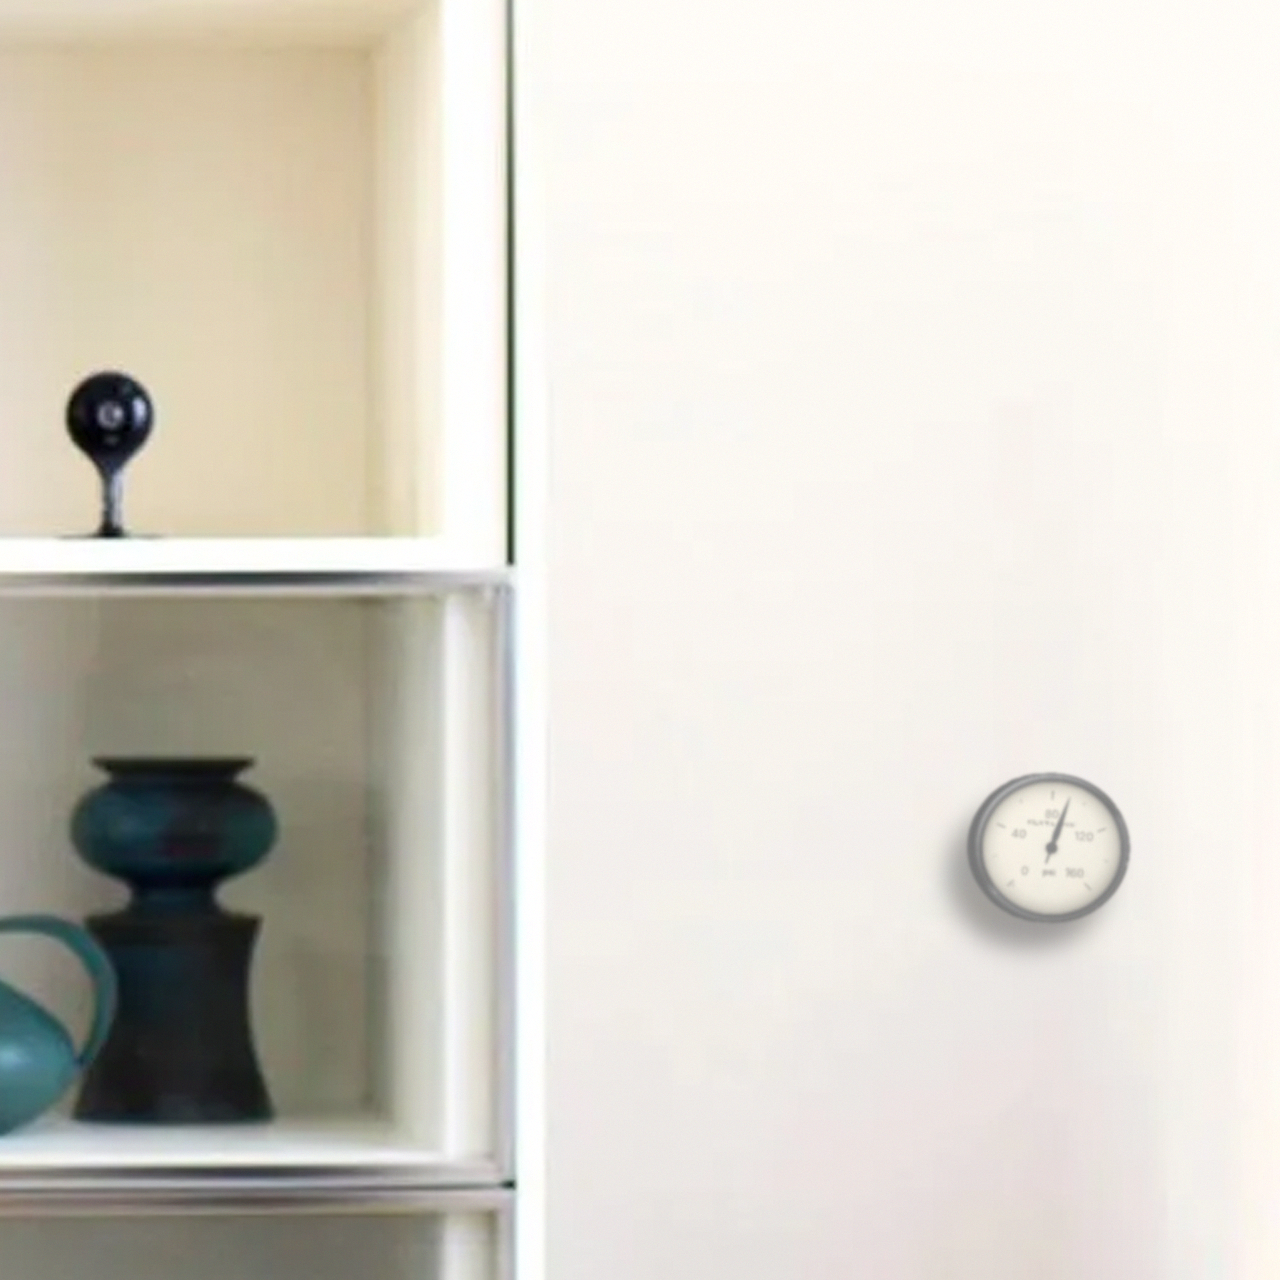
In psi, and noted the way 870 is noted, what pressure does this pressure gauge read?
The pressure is 90
